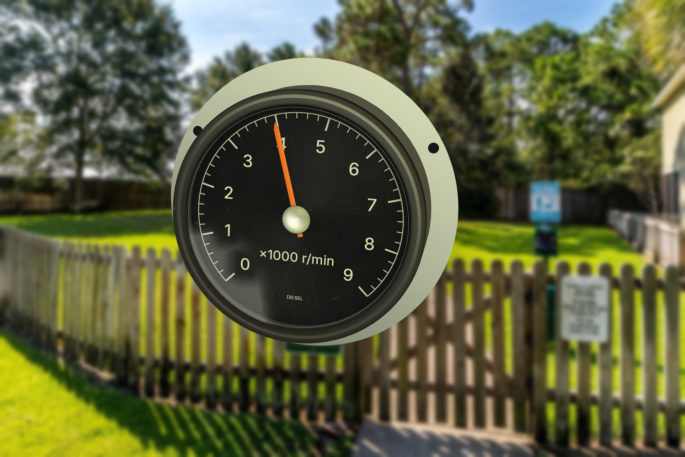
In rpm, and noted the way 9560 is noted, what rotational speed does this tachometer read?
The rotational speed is 4000
